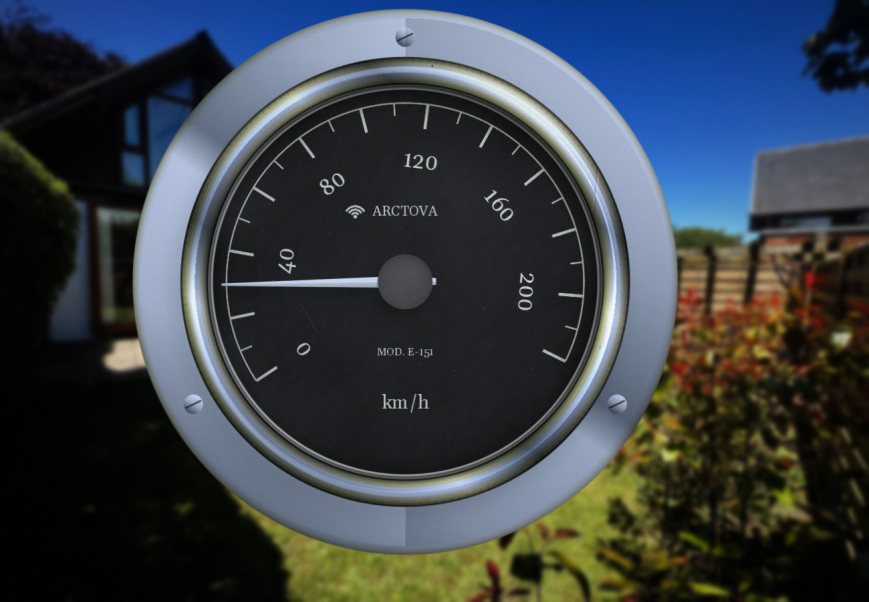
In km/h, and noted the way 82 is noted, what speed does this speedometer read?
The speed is 30
